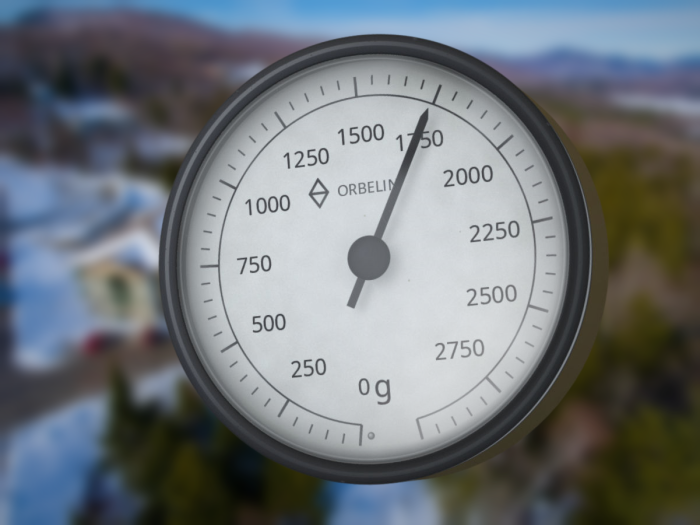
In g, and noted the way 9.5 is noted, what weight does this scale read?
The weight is 1750
